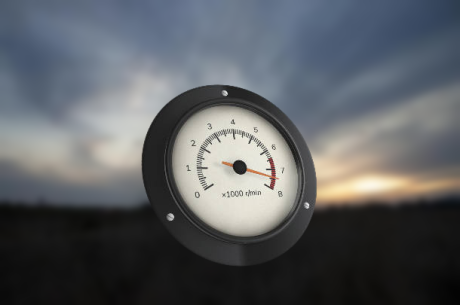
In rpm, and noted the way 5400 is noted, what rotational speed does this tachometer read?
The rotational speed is 7500
